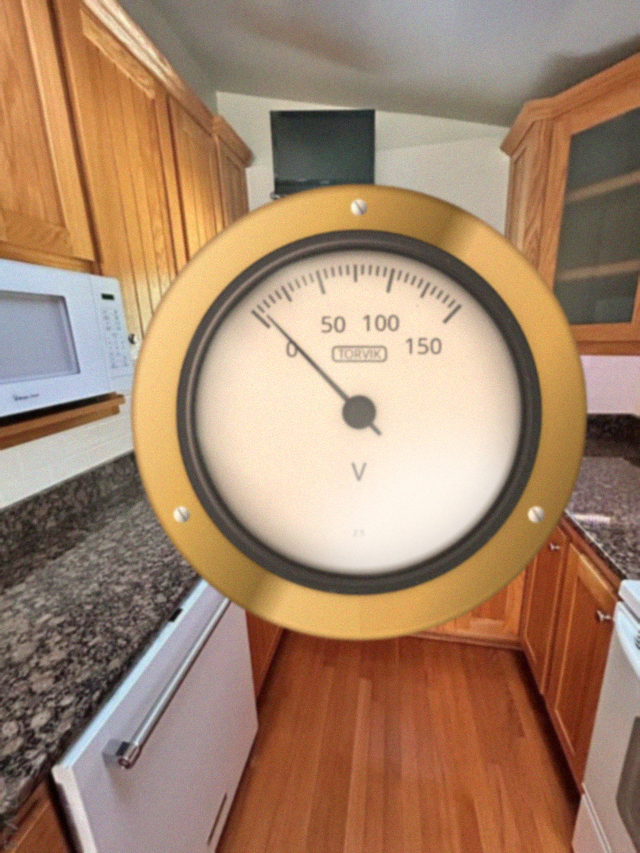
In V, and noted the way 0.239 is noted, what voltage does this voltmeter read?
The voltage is 5
